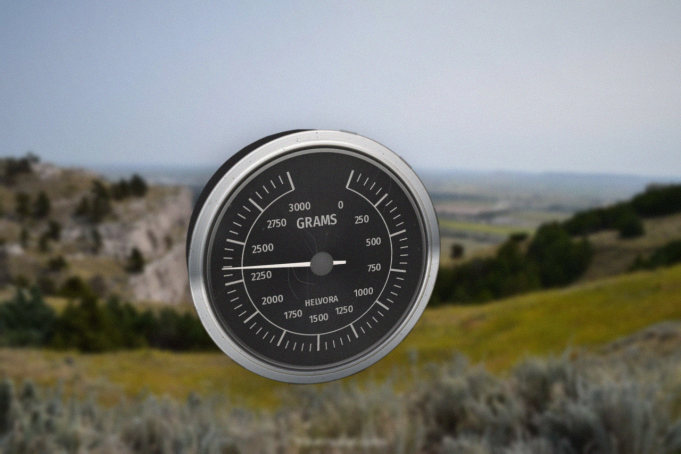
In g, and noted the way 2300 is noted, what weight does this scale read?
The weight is 2350
